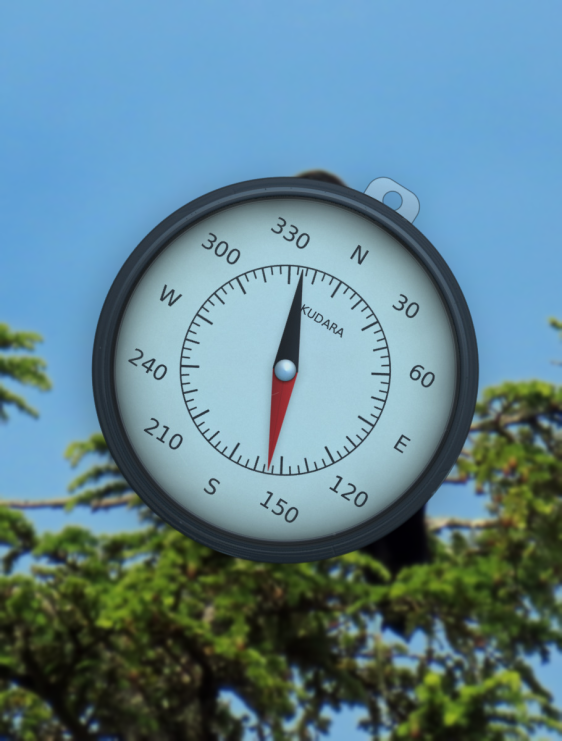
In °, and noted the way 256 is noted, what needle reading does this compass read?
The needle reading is 157.5
